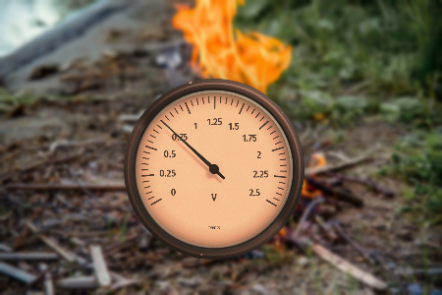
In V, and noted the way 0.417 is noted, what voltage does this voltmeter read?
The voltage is 0.75
